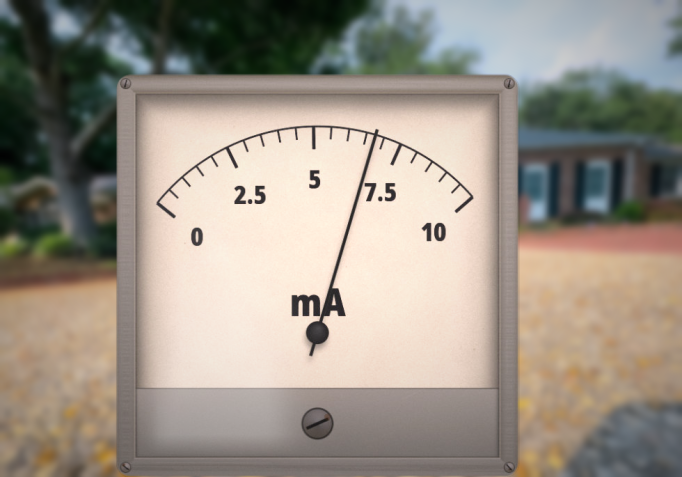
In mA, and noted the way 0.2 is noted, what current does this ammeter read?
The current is 6.75
